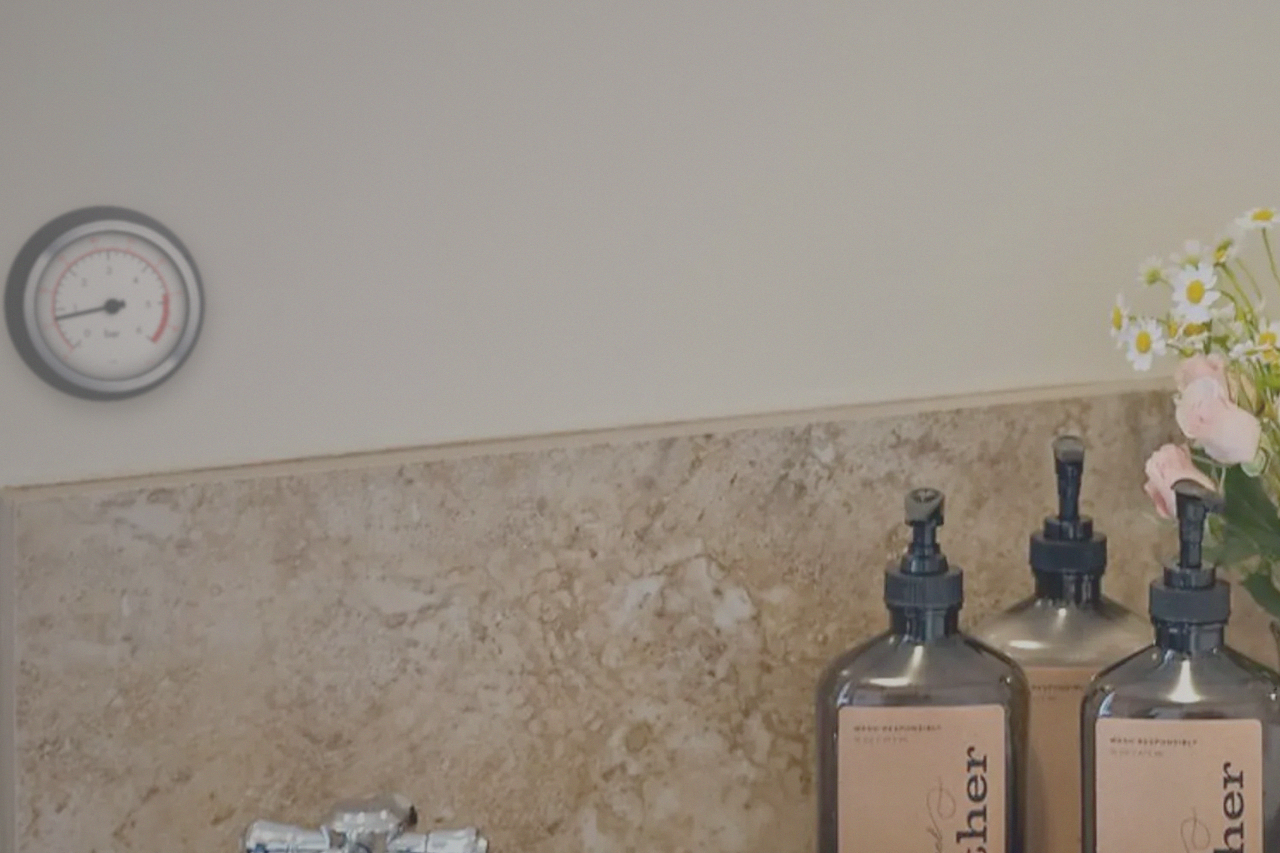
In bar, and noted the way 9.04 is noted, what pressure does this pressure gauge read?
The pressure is 0.8
